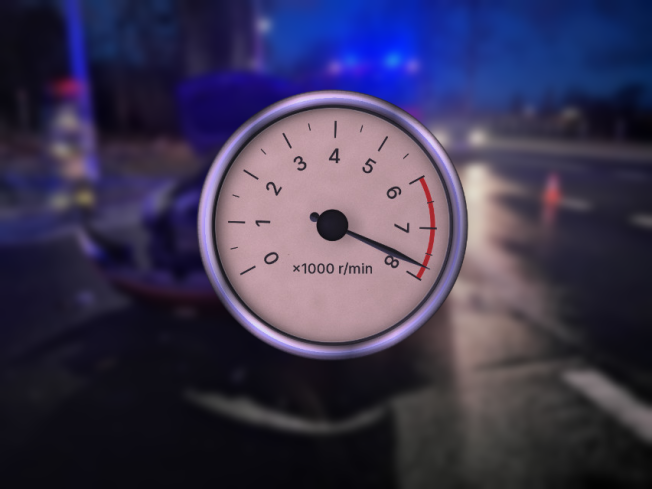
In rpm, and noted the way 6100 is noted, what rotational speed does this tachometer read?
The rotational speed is 7750
